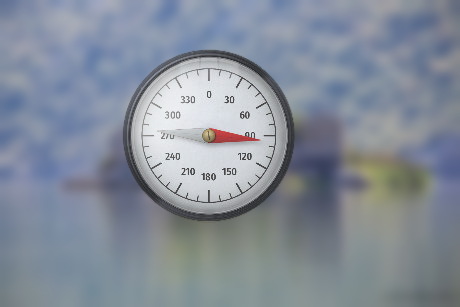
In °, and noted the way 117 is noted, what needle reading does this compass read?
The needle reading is 95
